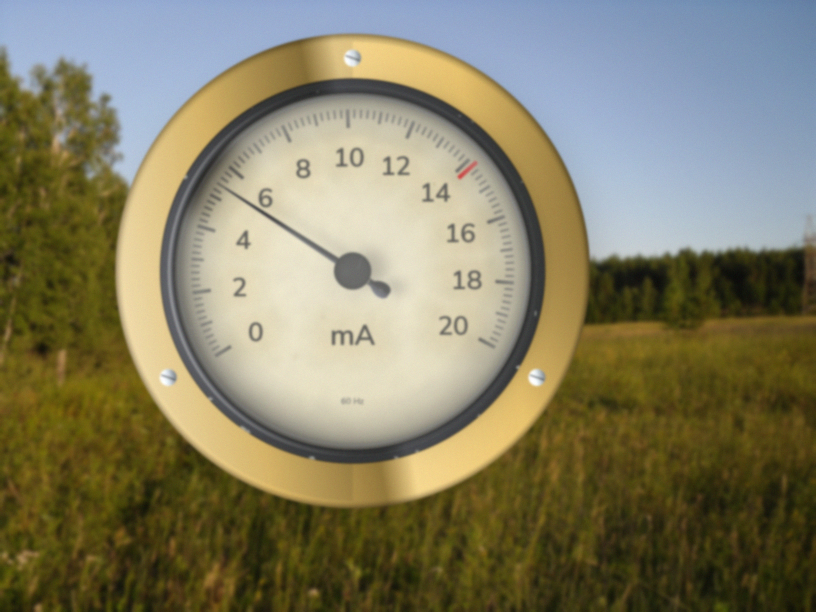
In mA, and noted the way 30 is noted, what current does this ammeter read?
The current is 5.4
